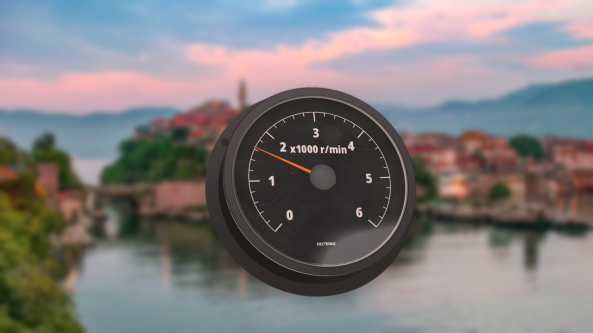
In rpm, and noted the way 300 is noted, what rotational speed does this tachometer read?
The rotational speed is 1600
